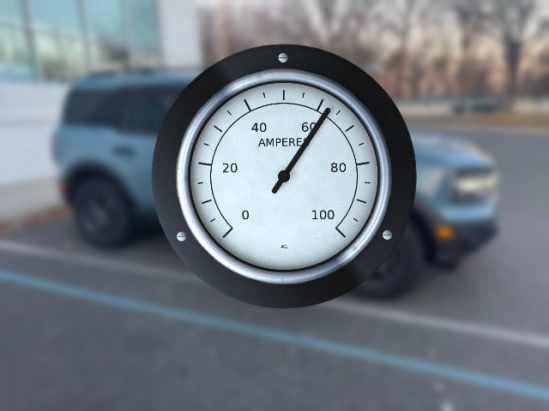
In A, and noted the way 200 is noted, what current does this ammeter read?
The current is 62.5
